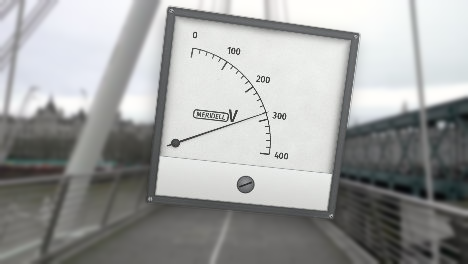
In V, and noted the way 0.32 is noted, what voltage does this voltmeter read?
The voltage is 280
